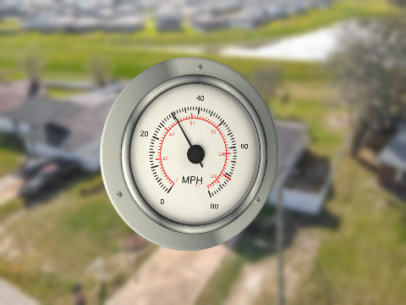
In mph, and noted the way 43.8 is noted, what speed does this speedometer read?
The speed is 30
